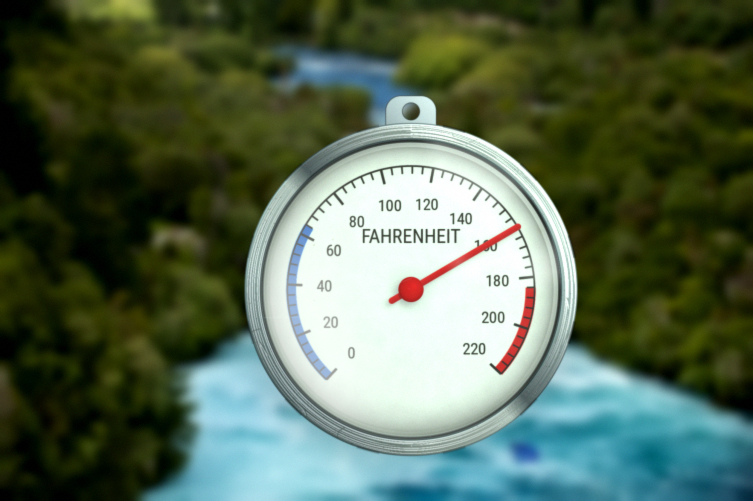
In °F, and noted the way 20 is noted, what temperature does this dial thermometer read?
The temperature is 160
